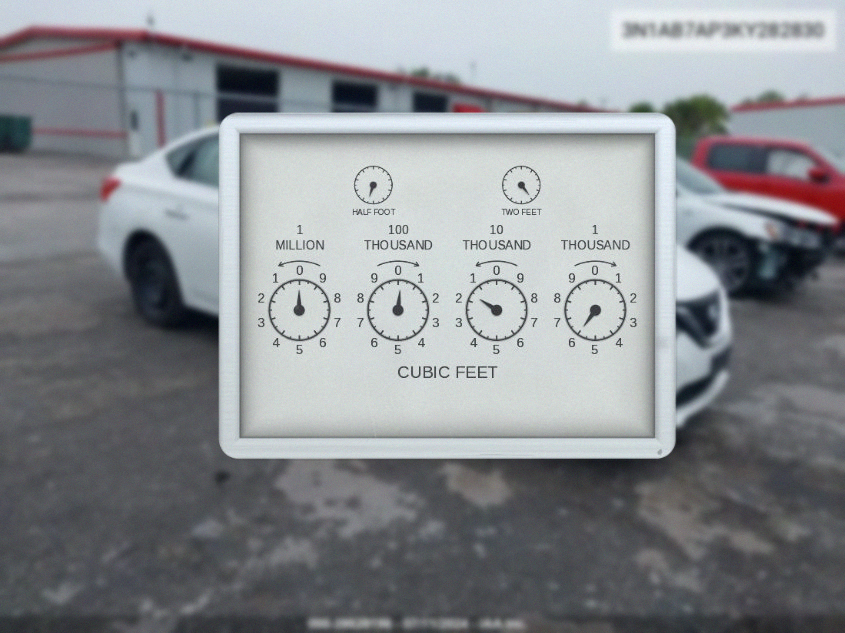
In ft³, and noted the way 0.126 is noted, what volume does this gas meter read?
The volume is 1600
